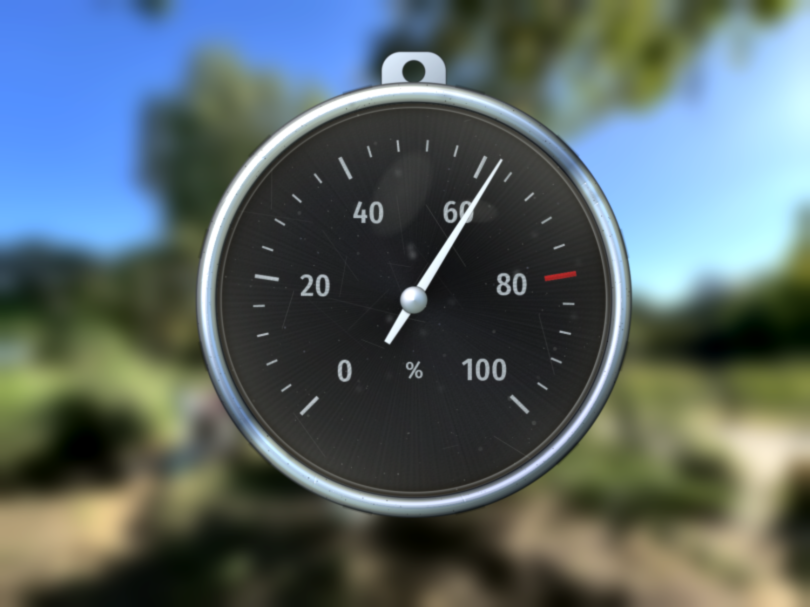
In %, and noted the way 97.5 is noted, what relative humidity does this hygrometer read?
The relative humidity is 62
